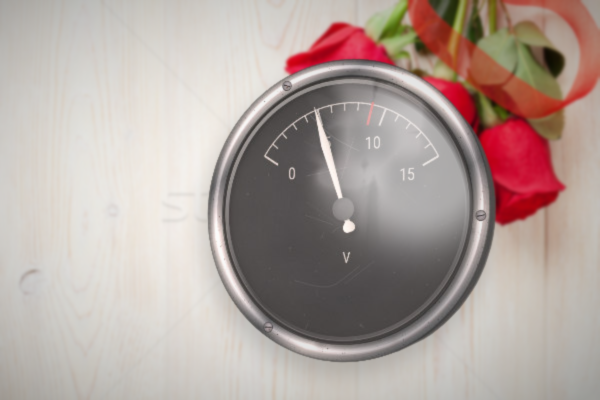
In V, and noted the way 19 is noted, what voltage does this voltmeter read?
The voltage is 5
